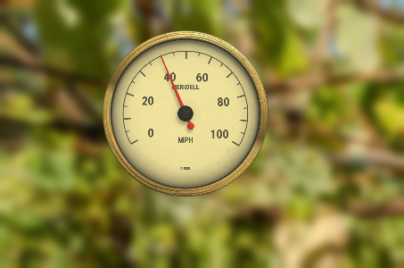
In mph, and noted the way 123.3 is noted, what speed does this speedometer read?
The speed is 40
